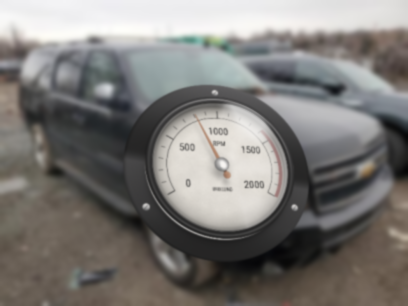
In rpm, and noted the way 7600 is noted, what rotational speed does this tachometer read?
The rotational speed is 800
